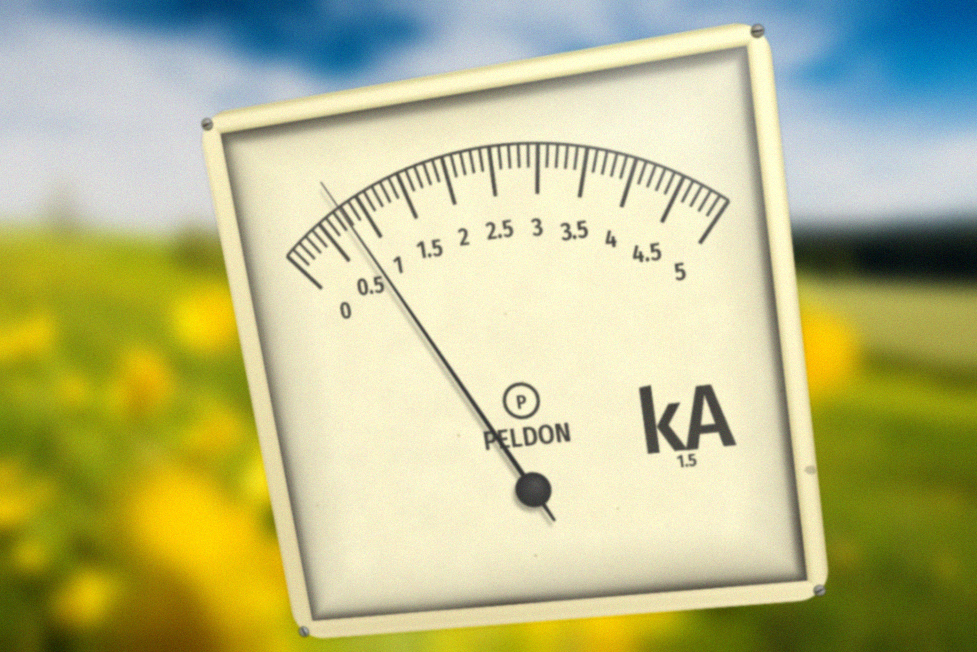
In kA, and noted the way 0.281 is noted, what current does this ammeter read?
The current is 0.8
